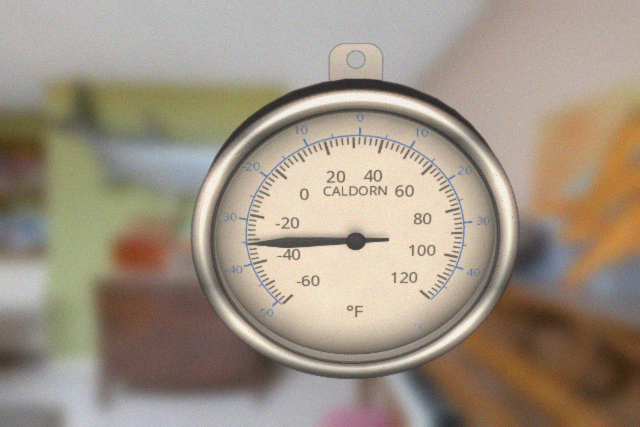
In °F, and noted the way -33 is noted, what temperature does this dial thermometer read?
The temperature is -30
